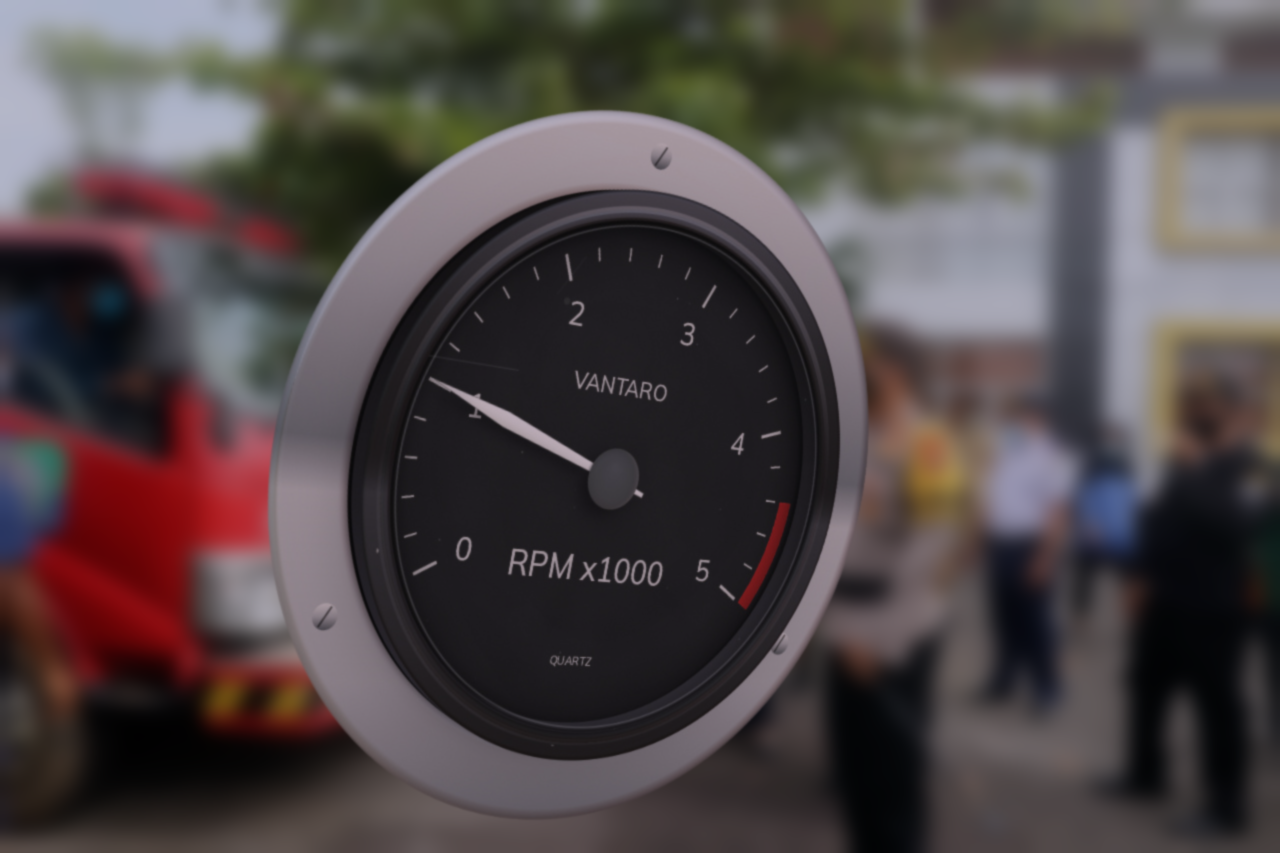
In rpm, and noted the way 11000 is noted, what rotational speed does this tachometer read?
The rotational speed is 1000
